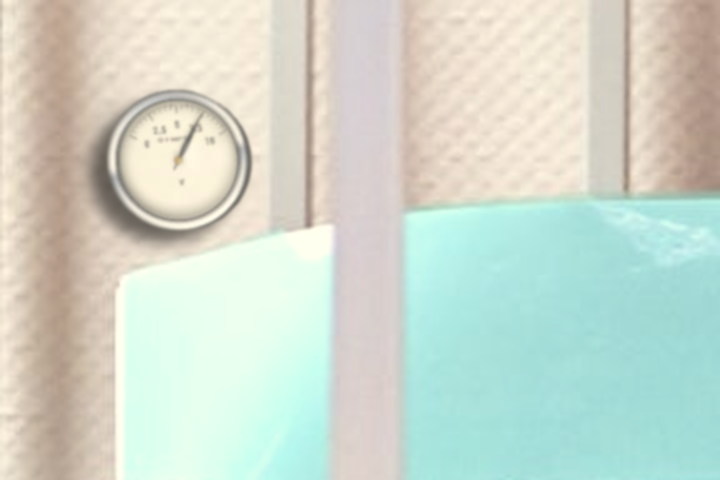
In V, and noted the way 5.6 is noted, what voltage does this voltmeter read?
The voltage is 7.5
